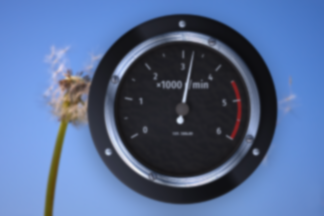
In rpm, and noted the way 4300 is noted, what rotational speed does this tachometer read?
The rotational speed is 3250
